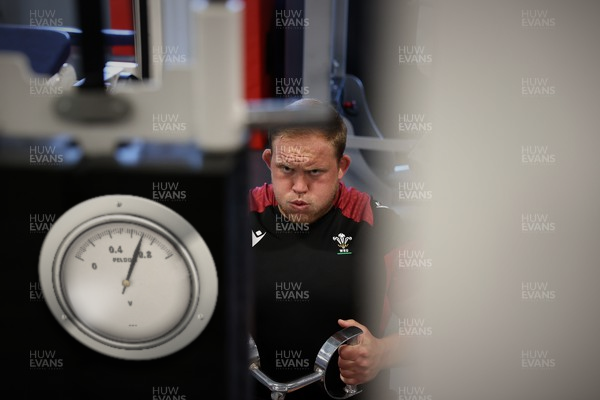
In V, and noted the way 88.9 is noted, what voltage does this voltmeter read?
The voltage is 0.7
